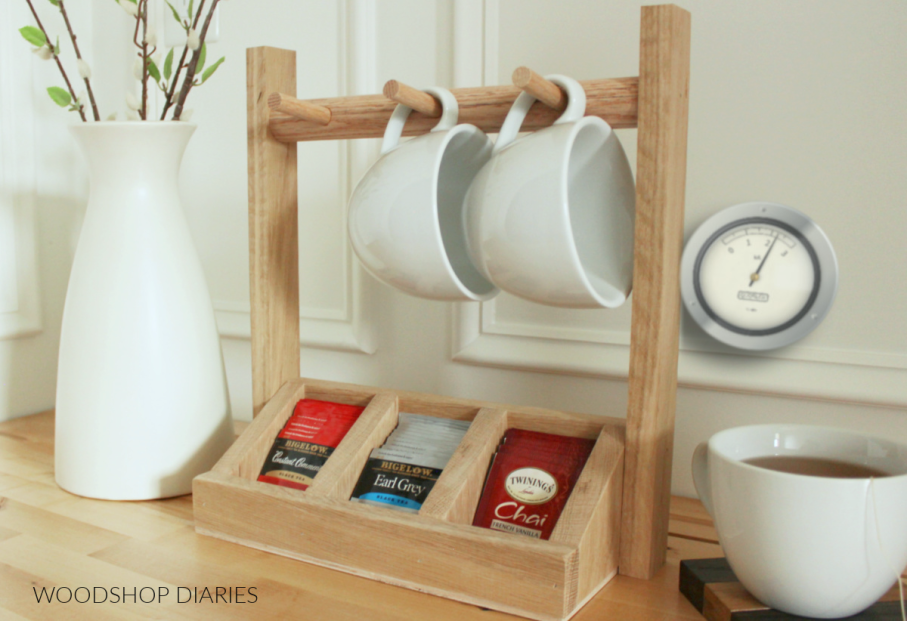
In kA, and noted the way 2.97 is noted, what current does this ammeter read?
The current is 2.25
